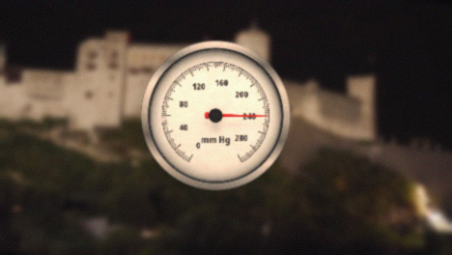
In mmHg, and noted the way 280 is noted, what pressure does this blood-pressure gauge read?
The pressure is 240
